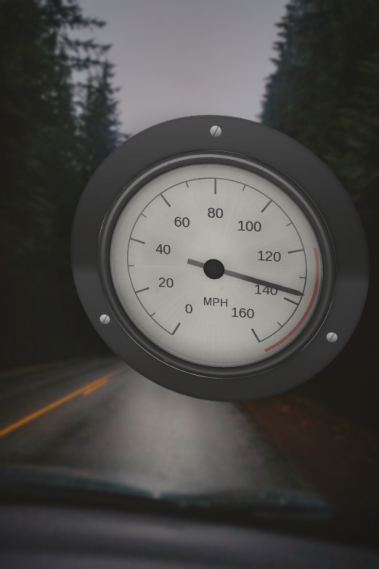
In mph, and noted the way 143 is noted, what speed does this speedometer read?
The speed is 135
